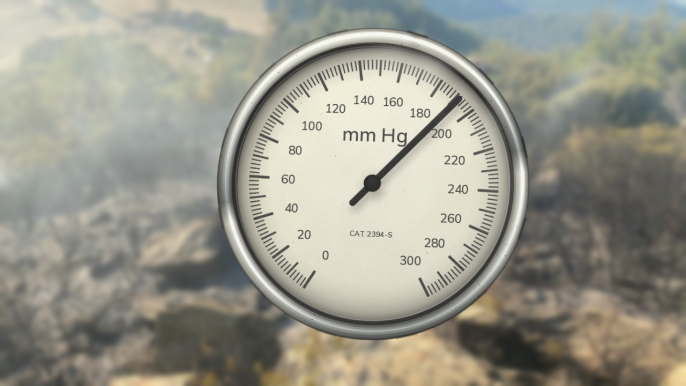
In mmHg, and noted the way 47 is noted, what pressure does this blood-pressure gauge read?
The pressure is 192
